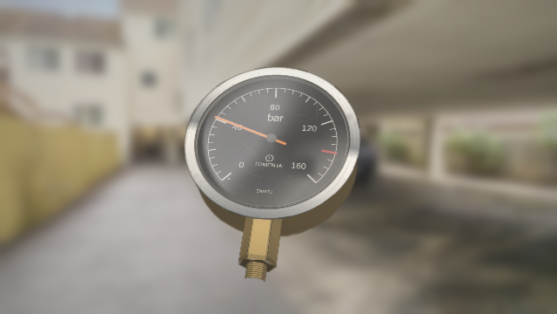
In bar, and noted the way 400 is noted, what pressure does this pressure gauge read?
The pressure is 40
